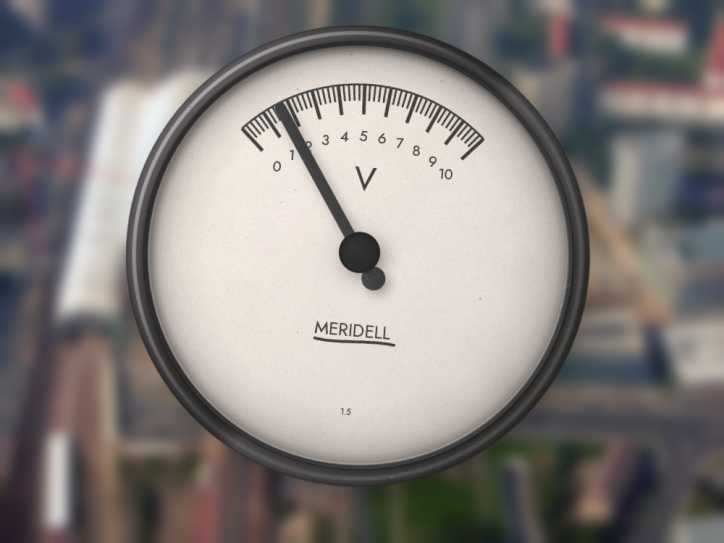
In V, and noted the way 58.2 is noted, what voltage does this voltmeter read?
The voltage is 1.6
